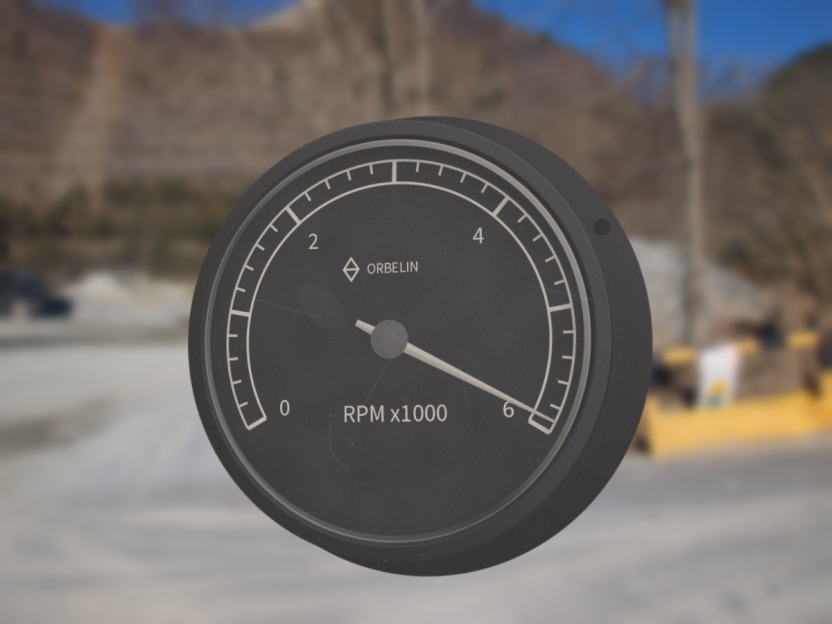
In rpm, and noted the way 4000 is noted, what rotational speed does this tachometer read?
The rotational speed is 5900
